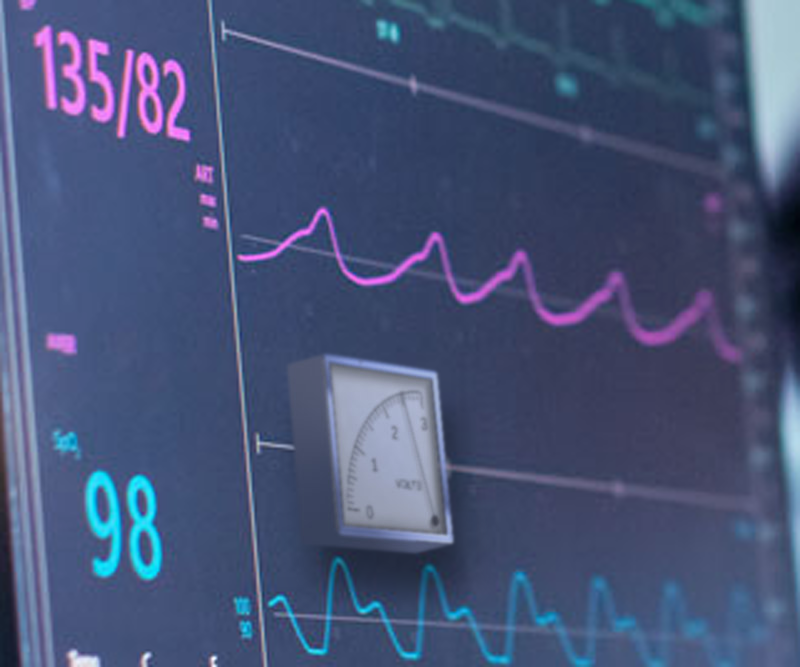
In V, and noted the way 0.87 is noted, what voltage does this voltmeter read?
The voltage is 2.5
